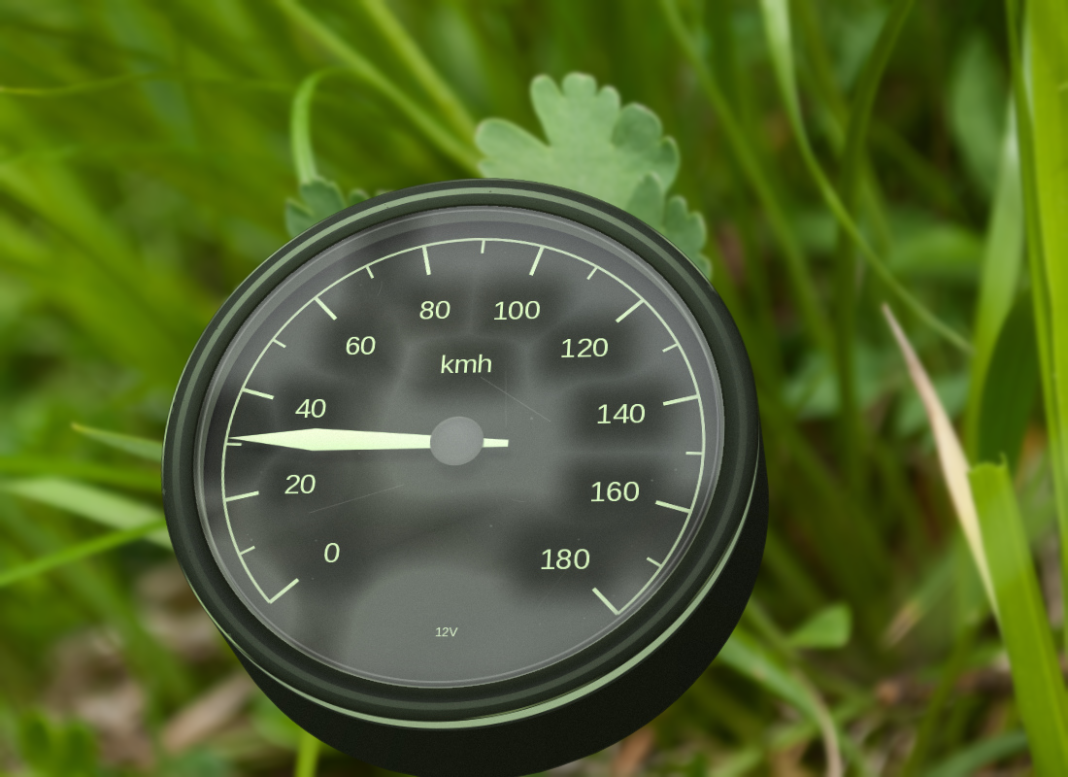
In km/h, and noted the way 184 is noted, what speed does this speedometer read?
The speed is 30
